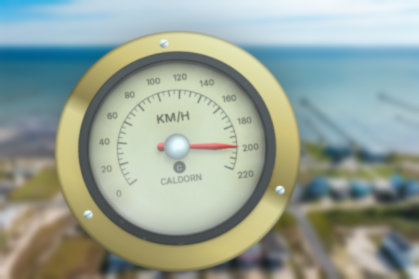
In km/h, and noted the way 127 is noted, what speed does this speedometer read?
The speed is 200
